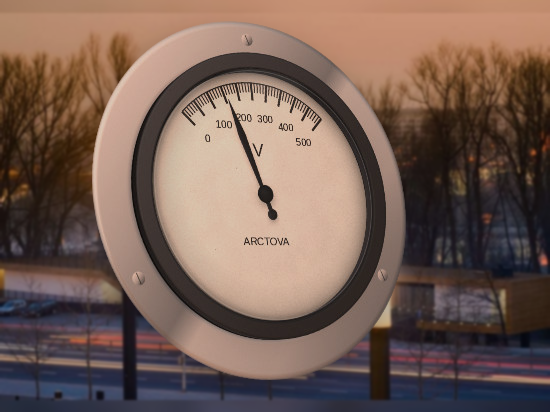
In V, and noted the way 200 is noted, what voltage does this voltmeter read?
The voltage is 150
